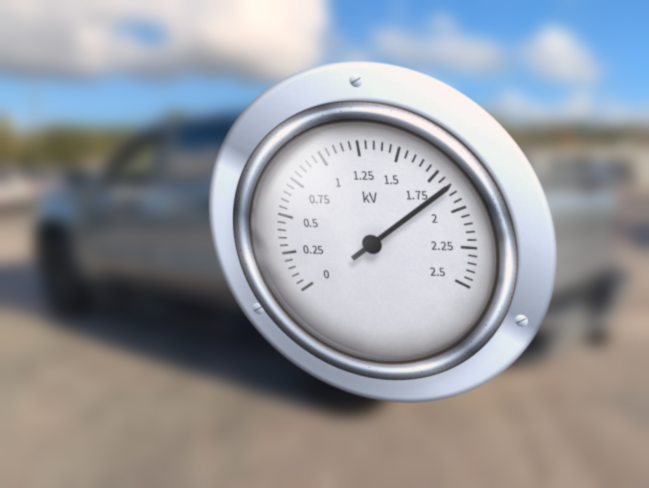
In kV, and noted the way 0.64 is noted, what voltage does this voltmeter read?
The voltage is 1.85
